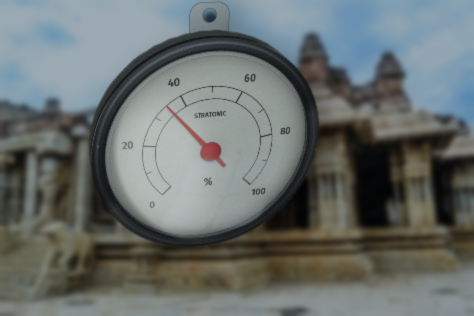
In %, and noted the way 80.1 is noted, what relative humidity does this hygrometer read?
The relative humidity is 35
